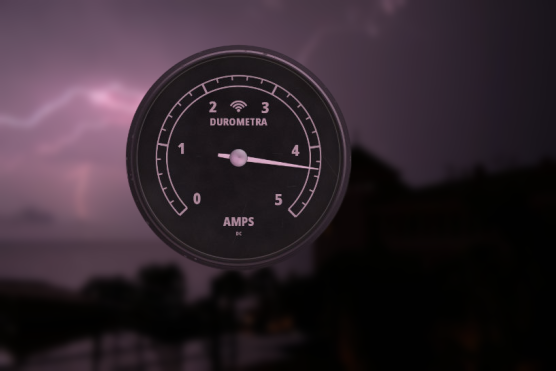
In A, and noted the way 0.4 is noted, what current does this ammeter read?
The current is 4.3
